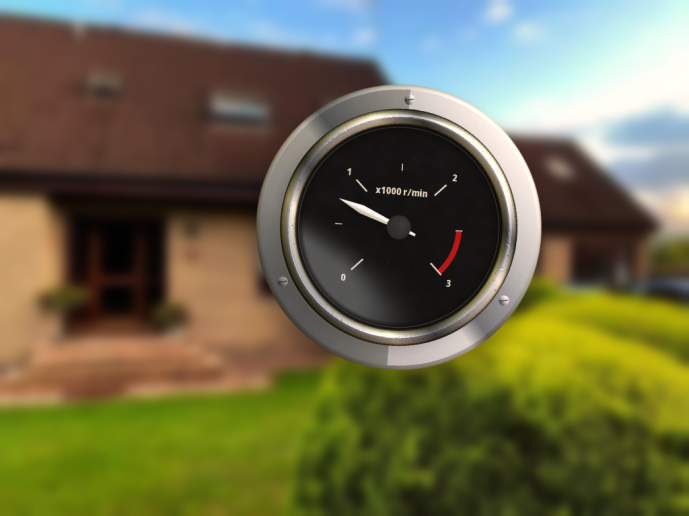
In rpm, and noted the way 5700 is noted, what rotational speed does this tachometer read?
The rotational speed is 750
